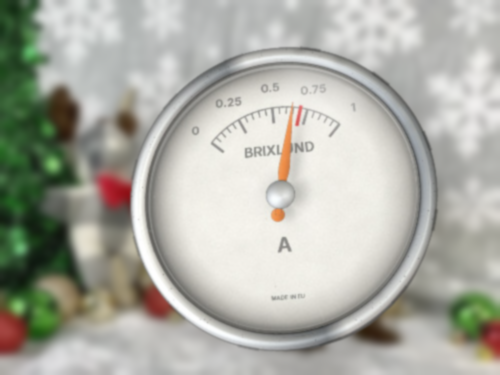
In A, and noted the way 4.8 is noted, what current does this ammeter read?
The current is 0.65
